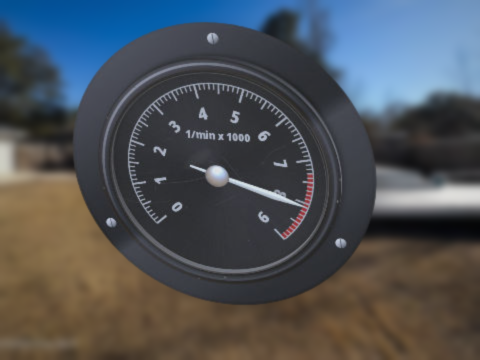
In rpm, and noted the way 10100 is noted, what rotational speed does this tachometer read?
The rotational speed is 8000
